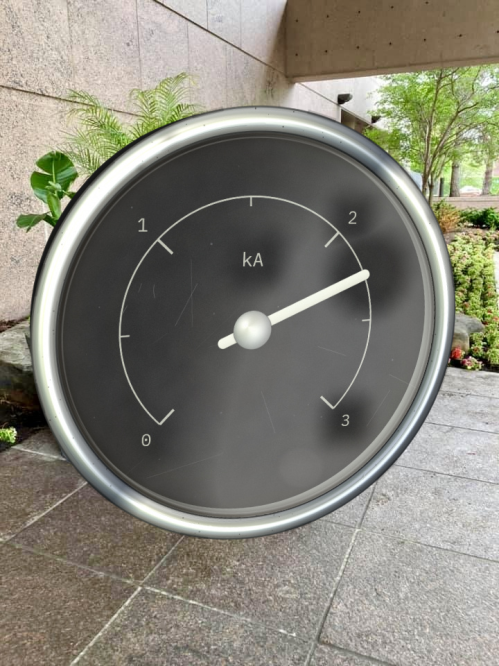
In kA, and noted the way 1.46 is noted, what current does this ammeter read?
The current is 2.25
